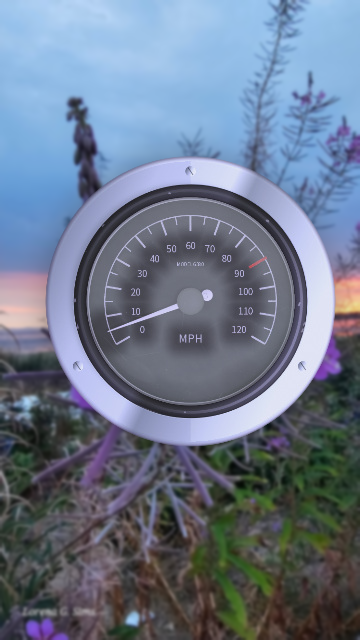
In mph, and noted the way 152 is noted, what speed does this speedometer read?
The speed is 5
